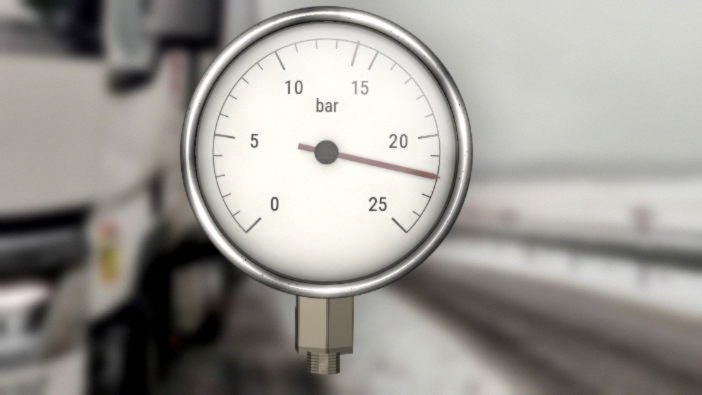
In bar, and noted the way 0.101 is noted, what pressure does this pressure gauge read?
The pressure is 22
